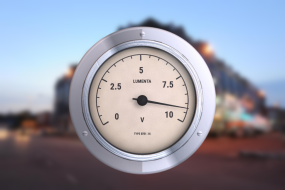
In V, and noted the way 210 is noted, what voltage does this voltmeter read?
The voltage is 9.25
